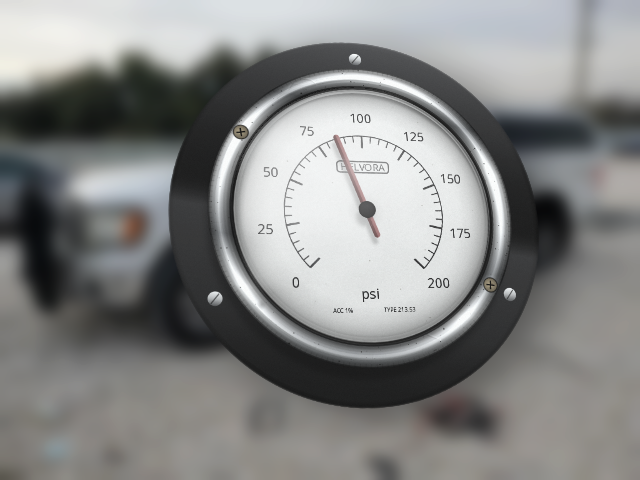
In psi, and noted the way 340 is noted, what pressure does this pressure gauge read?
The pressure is 85
